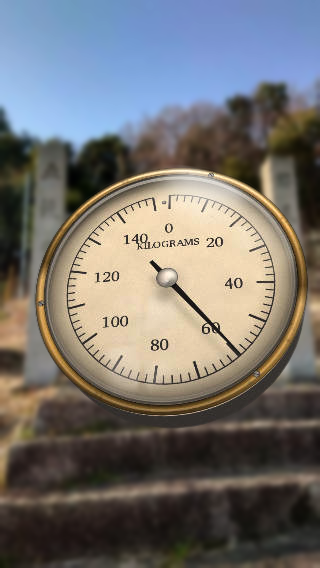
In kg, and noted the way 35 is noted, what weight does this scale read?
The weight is 60
